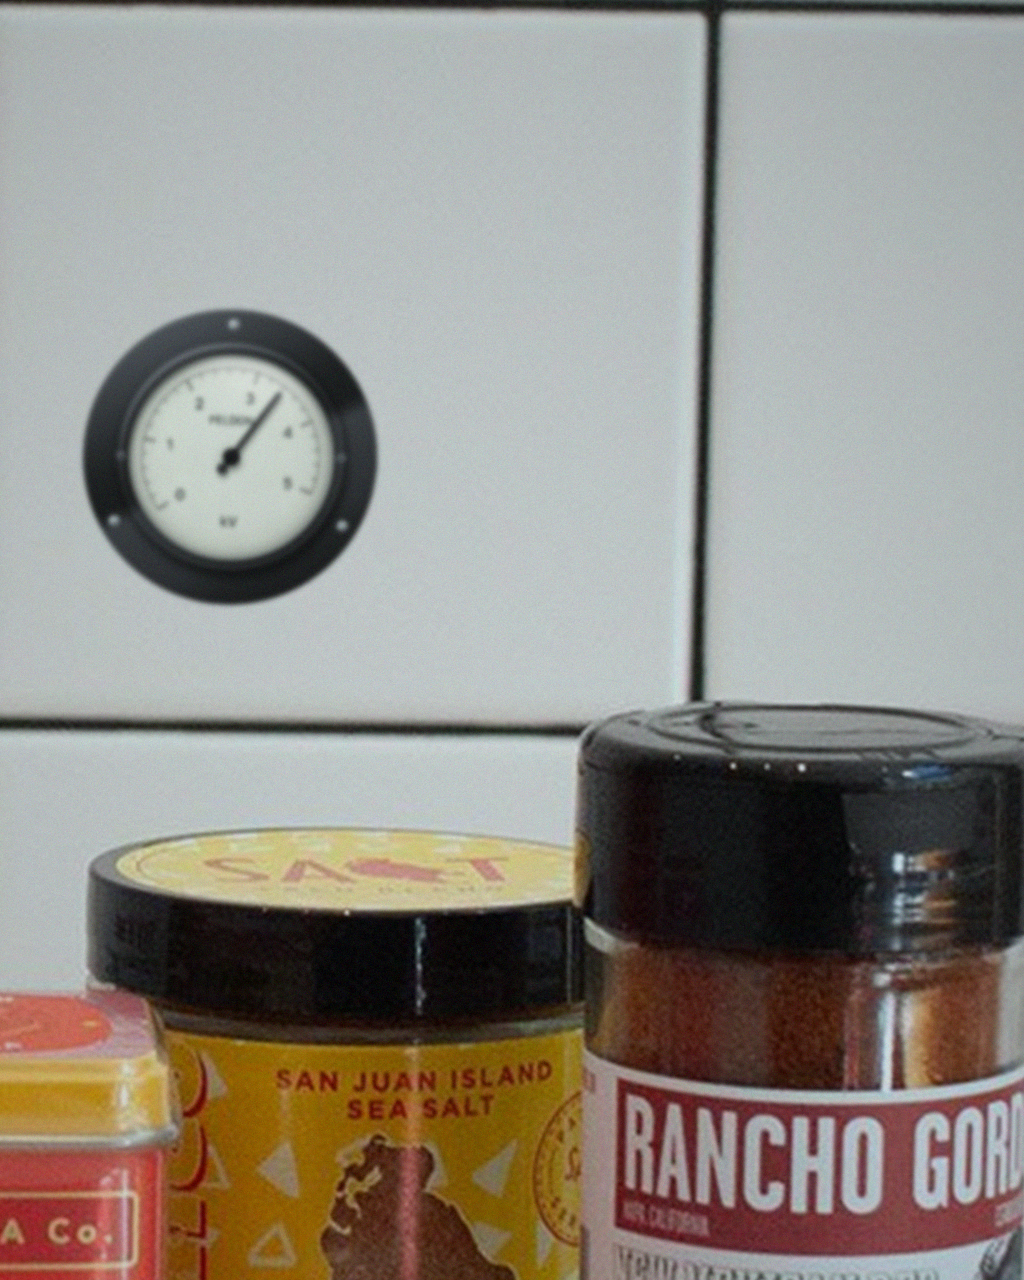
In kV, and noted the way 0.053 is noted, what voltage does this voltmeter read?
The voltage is 3.4
